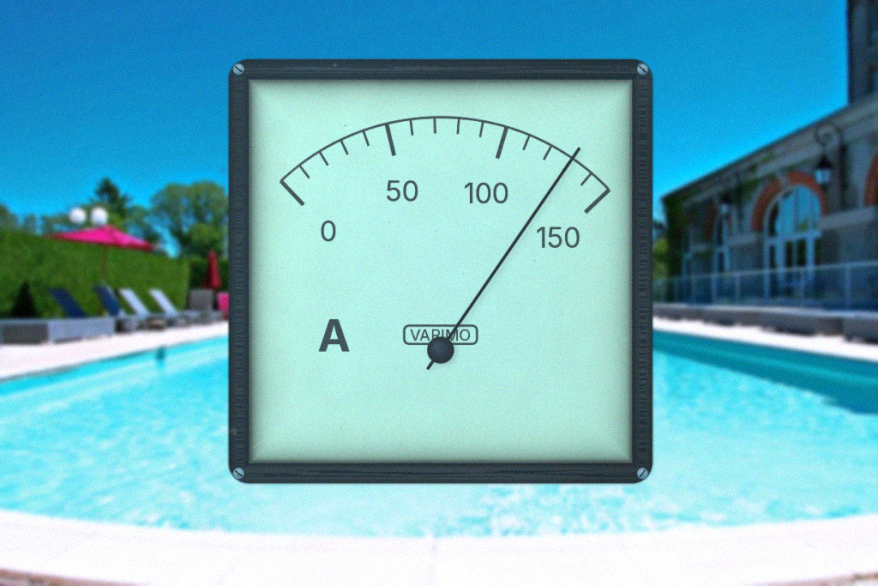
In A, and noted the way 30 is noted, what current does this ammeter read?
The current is 130
